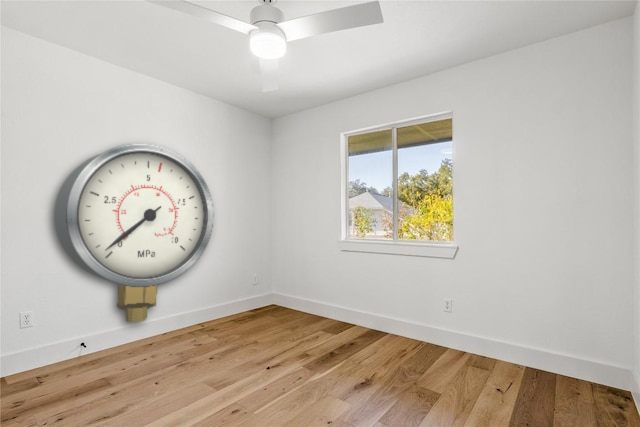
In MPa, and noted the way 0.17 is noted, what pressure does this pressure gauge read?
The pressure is 0.25
